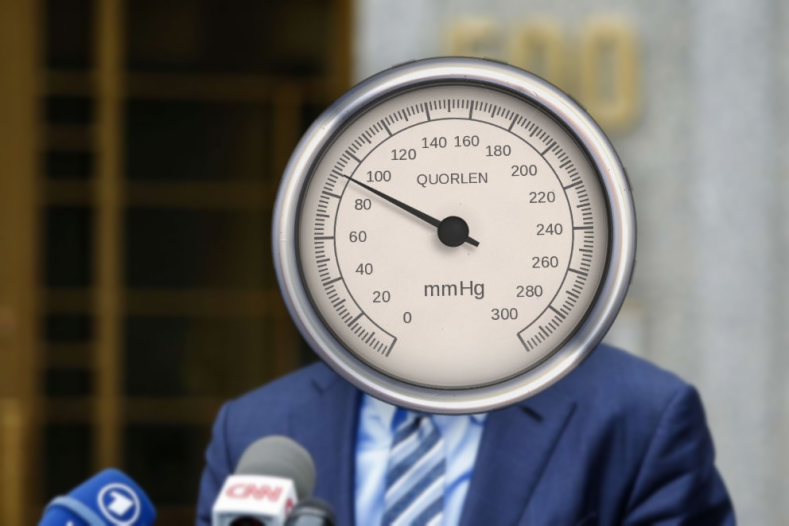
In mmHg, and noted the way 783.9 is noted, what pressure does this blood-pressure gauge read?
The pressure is 90
